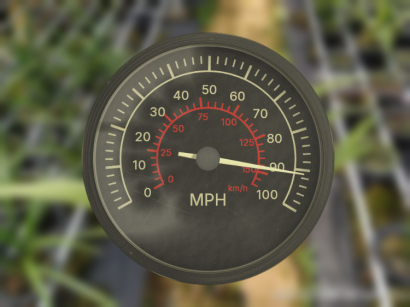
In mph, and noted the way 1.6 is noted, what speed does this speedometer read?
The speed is 91
